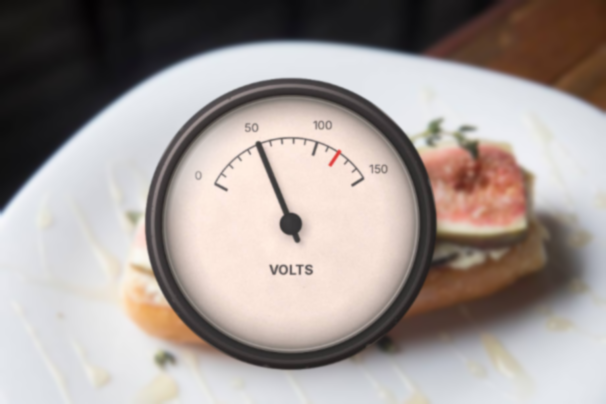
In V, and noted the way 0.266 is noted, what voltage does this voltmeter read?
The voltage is 50
